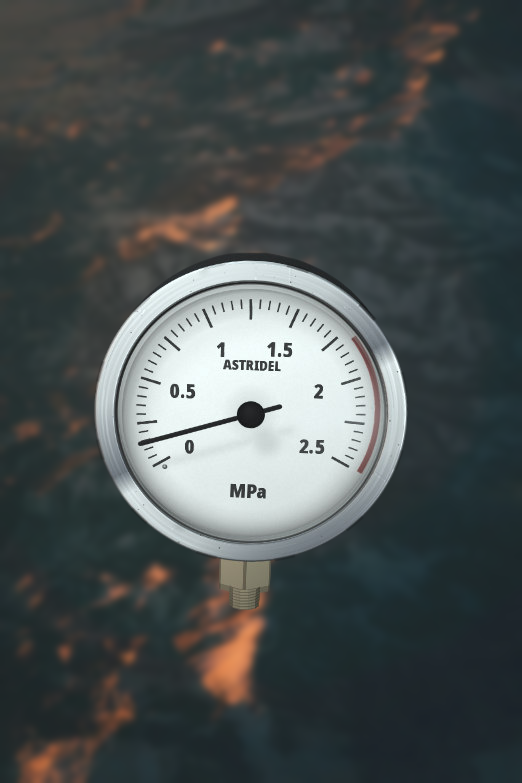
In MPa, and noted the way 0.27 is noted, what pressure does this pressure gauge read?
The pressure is 0.15
